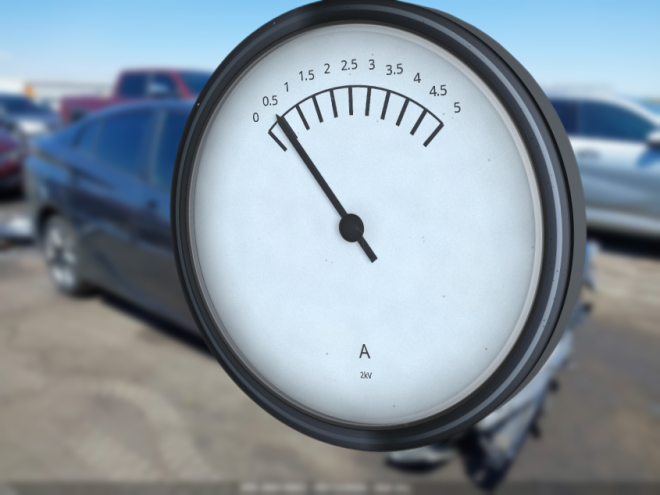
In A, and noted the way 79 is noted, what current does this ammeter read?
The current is 0.5
